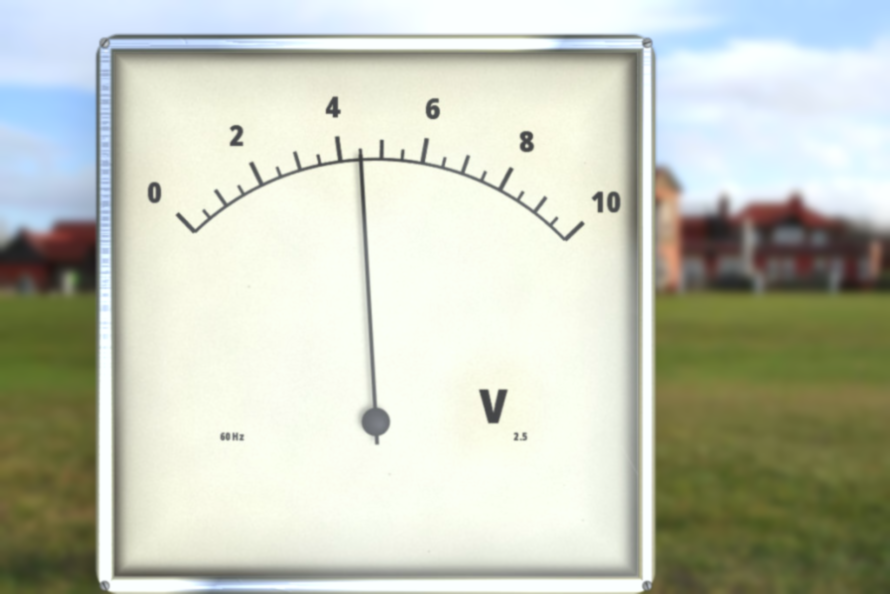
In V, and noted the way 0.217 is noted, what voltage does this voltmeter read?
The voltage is 4.5
